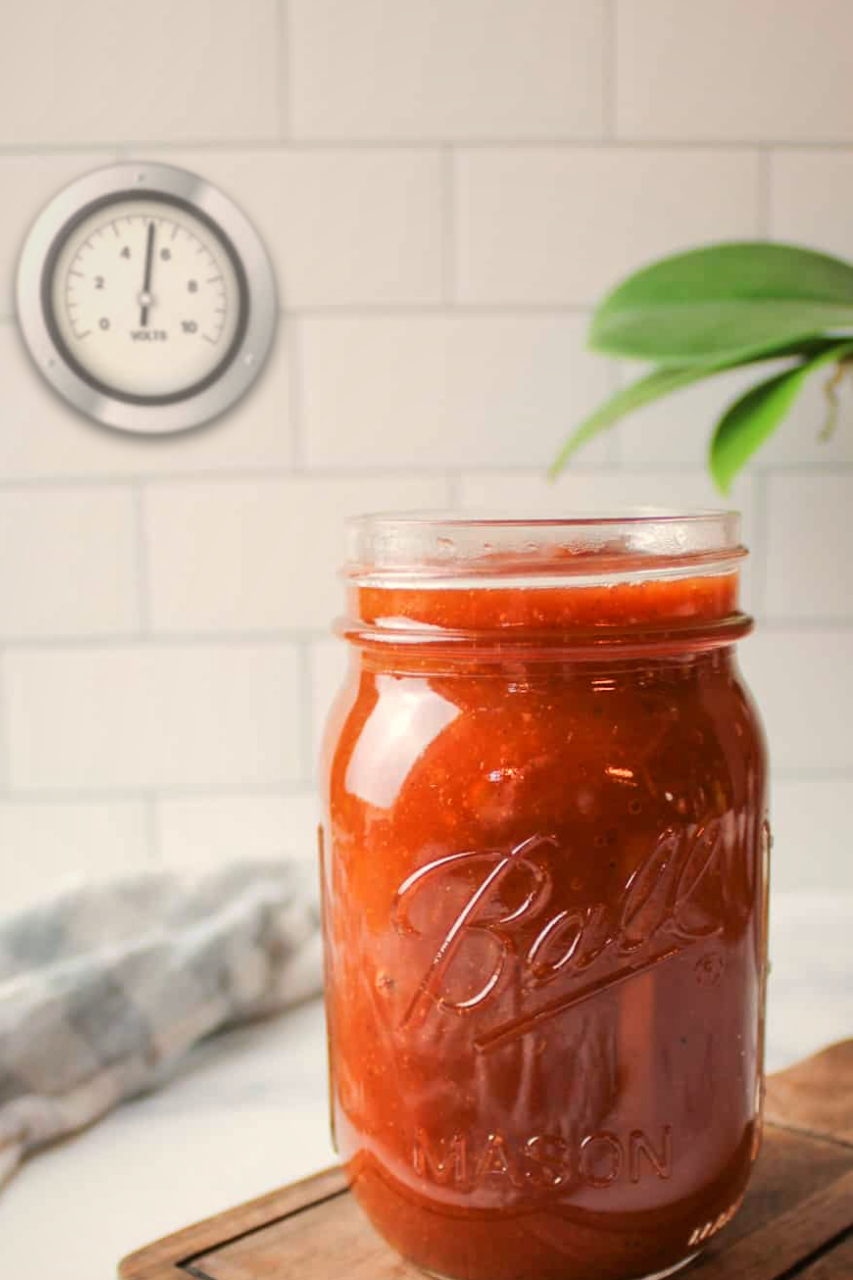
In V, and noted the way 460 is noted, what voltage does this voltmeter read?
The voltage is 5.25
